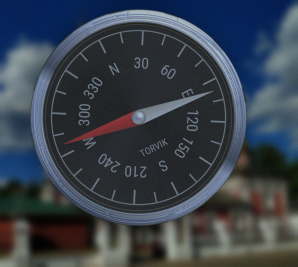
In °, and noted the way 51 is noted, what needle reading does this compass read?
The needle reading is 277.5
